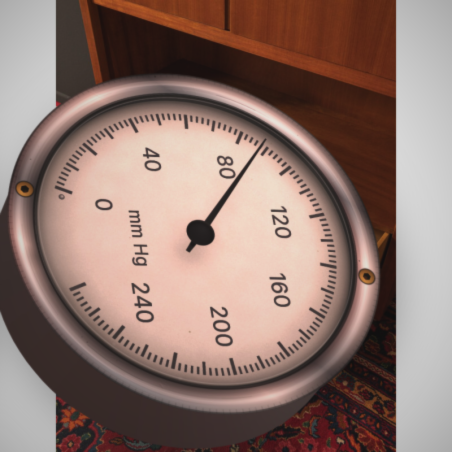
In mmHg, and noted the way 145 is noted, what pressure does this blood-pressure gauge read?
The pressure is 88
